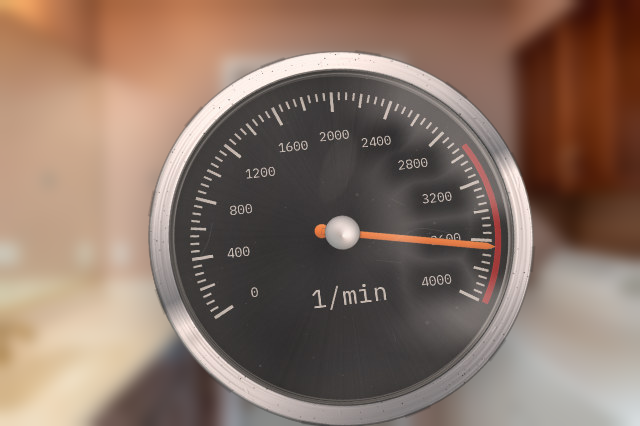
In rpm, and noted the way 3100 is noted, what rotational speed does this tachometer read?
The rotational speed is 3650
